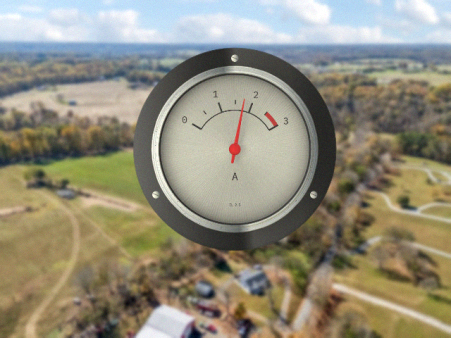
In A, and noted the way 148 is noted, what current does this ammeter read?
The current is 1.75
